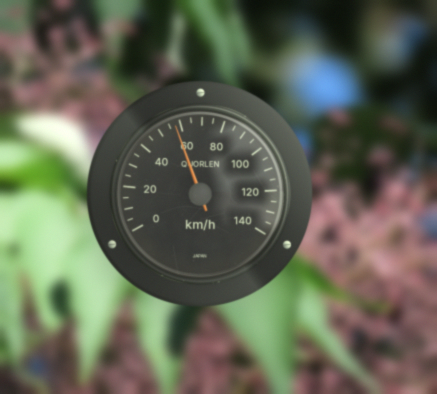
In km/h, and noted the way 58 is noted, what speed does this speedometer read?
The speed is 57.5
